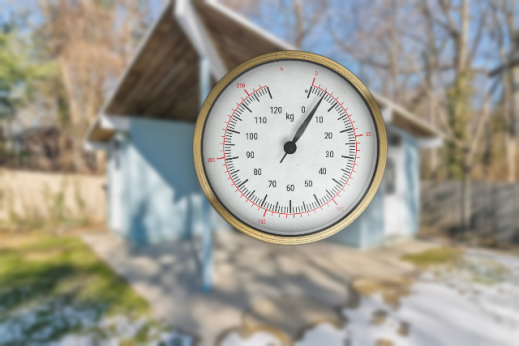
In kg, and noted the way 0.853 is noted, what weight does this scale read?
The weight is 5
